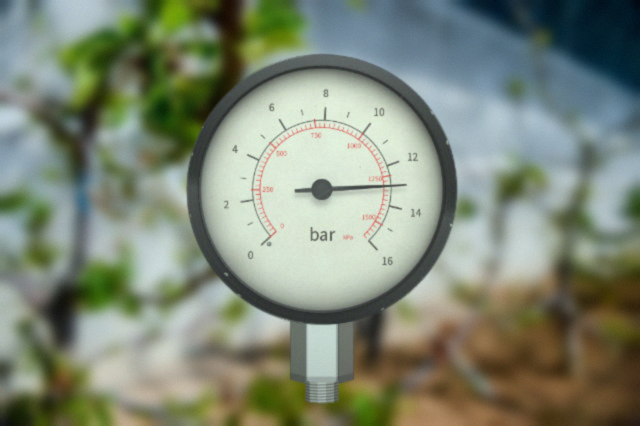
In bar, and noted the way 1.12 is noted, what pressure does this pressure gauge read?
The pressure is 13
